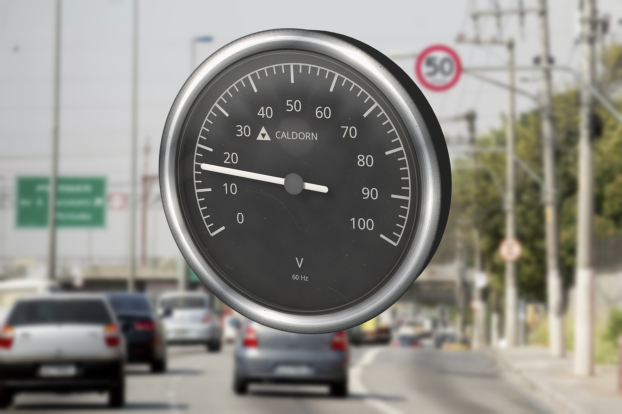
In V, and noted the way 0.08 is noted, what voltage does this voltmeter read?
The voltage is 16
